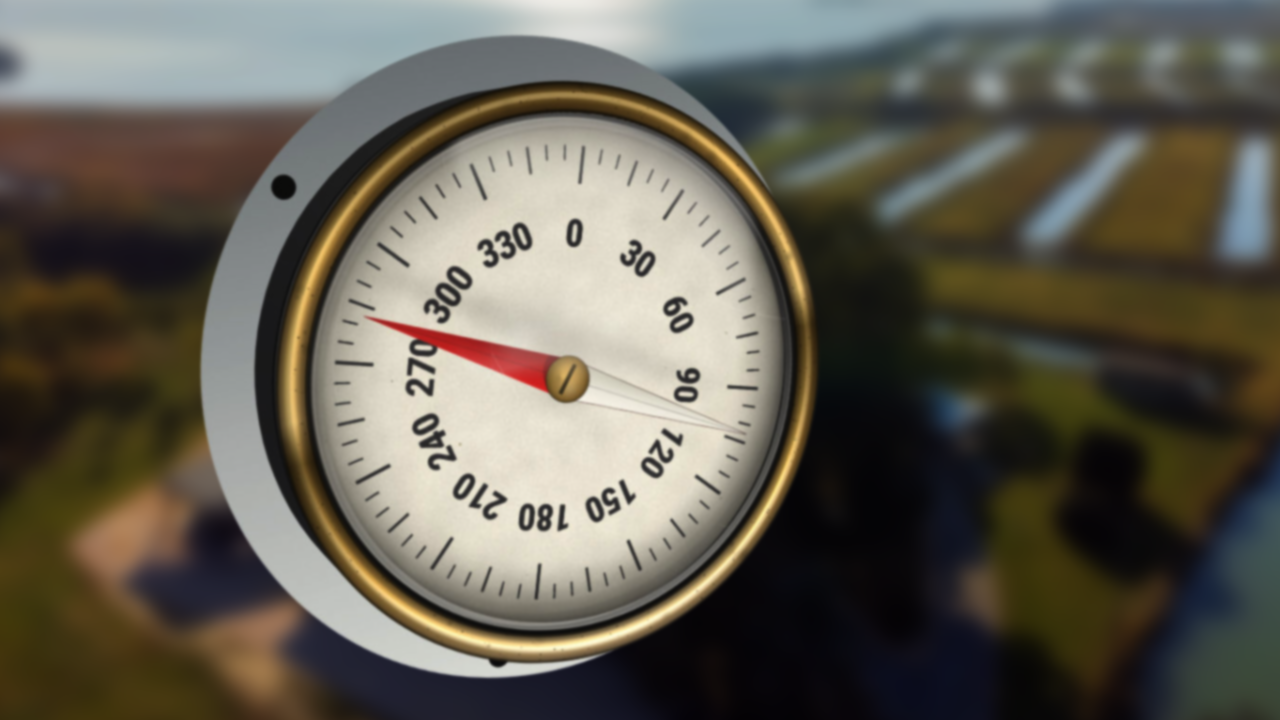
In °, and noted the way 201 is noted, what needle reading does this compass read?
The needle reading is 282.5
